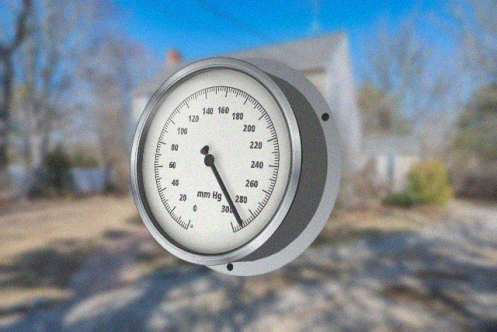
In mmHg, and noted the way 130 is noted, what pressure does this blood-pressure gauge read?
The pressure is 290
